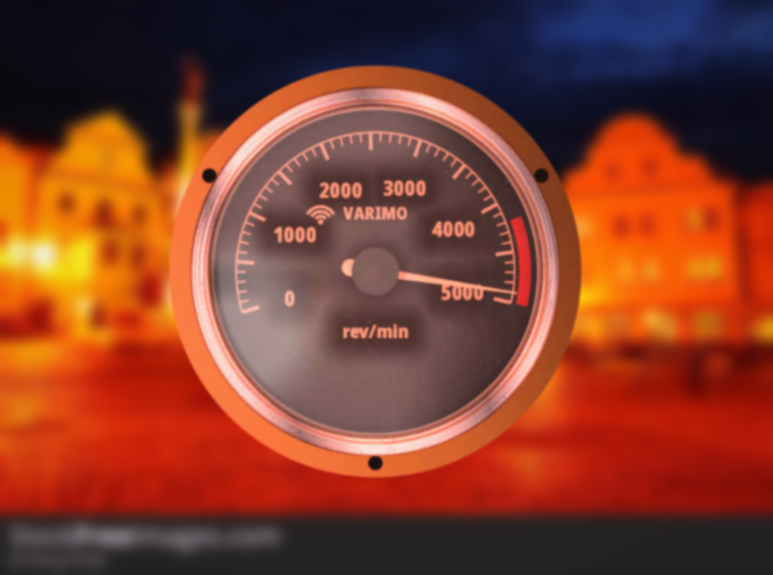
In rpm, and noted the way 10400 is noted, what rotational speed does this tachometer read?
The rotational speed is 4900
